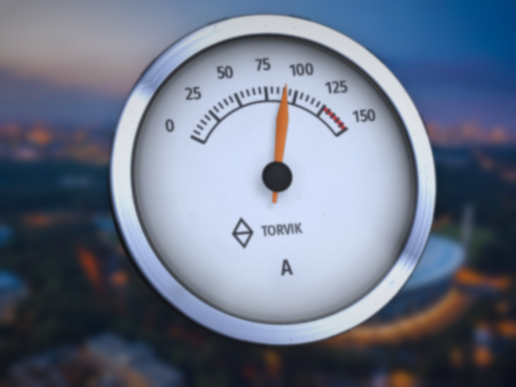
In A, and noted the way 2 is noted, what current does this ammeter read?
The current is 90
